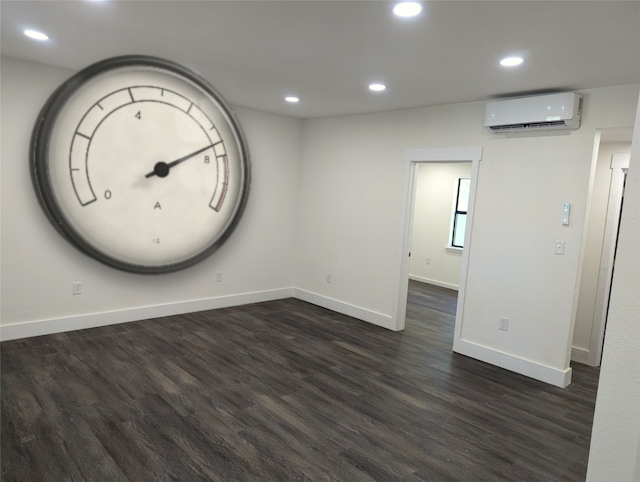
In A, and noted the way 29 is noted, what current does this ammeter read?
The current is 7.5
